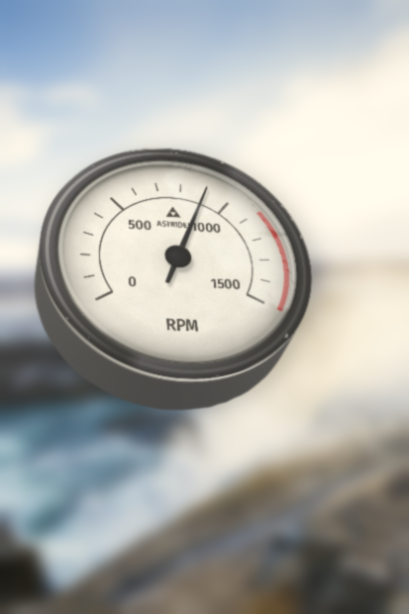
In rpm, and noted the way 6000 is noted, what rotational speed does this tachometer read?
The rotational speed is 900
